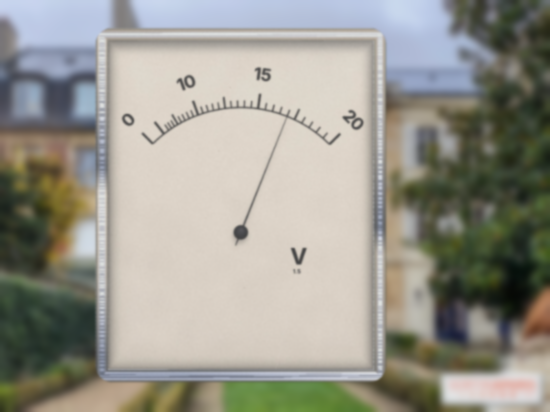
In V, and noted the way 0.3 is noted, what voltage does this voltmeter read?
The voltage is 17
